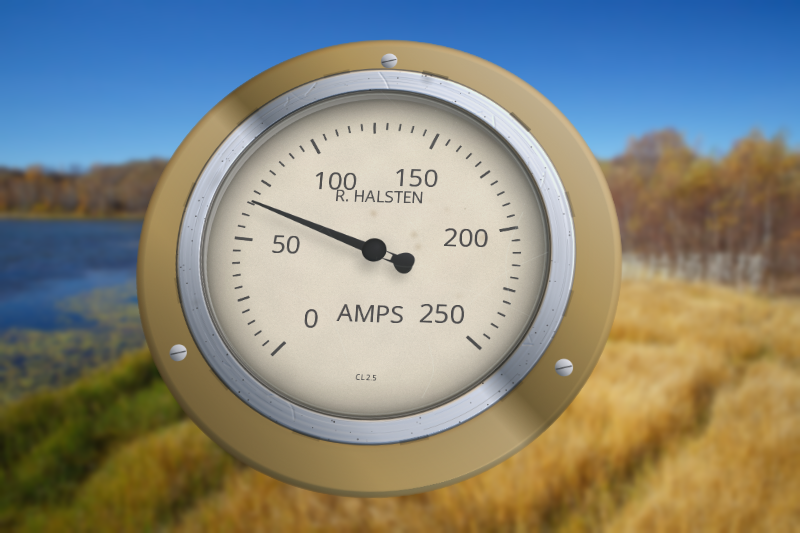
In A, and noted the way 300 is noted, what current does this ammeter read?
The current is 65
